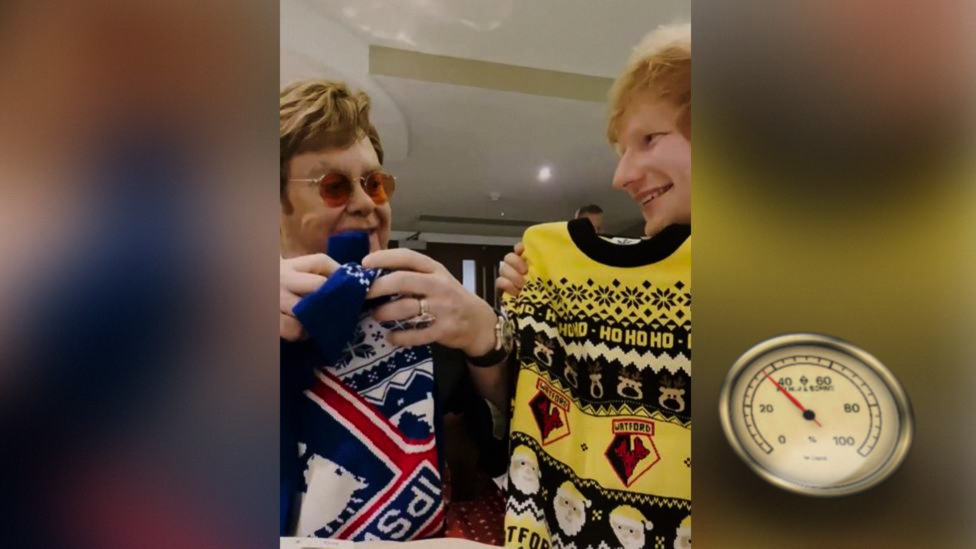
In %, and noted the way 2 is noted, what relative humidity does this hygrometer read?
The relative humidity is 36
